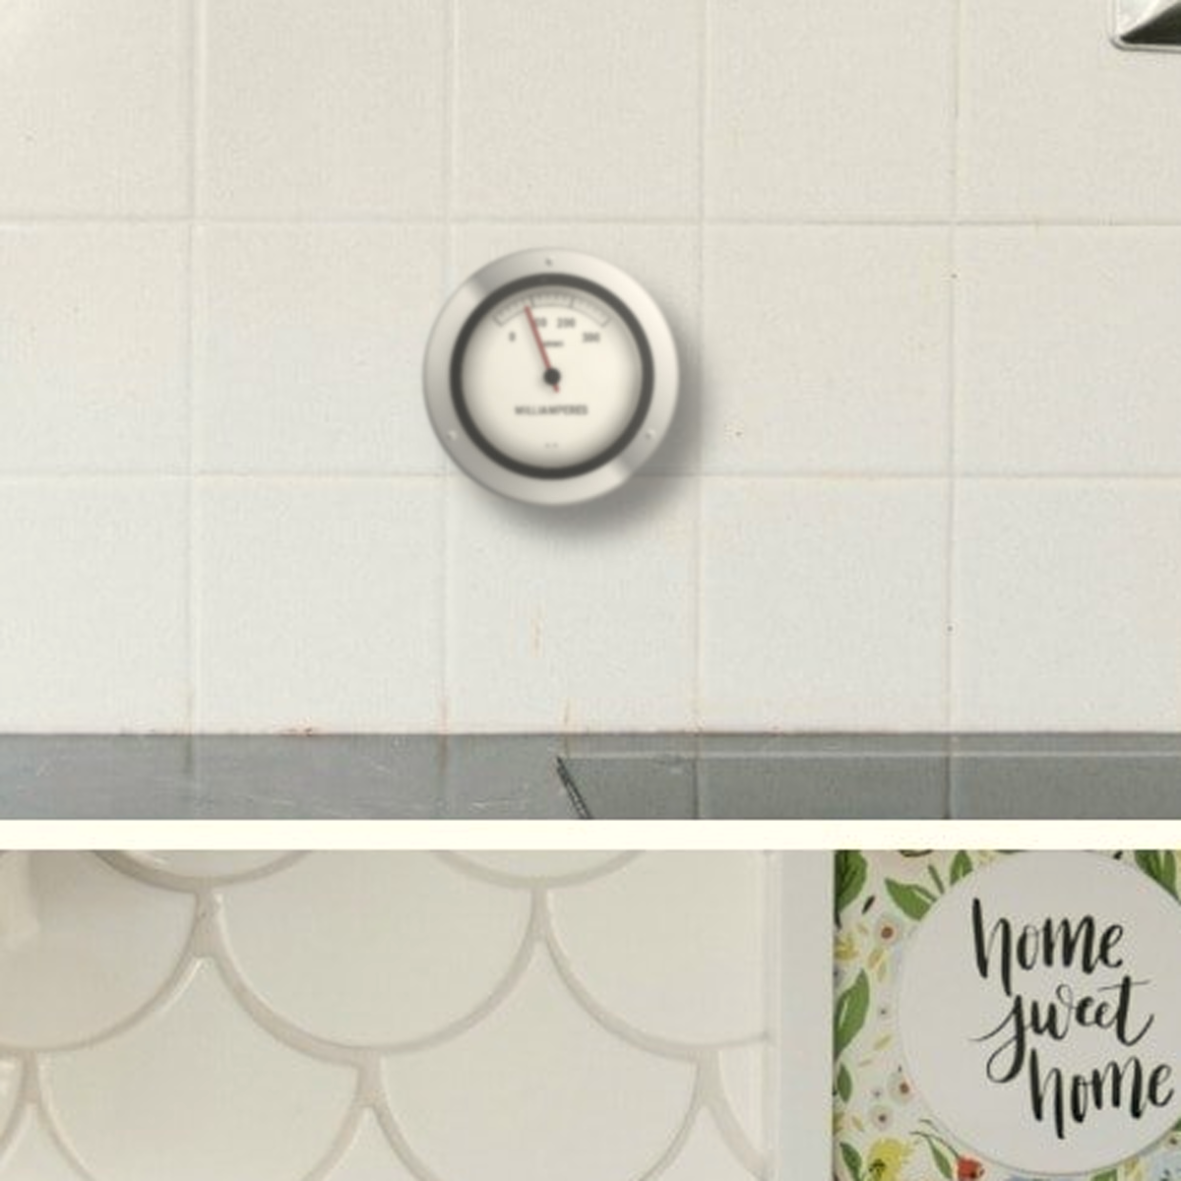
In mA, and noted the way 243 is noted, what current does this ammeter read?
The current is 80
